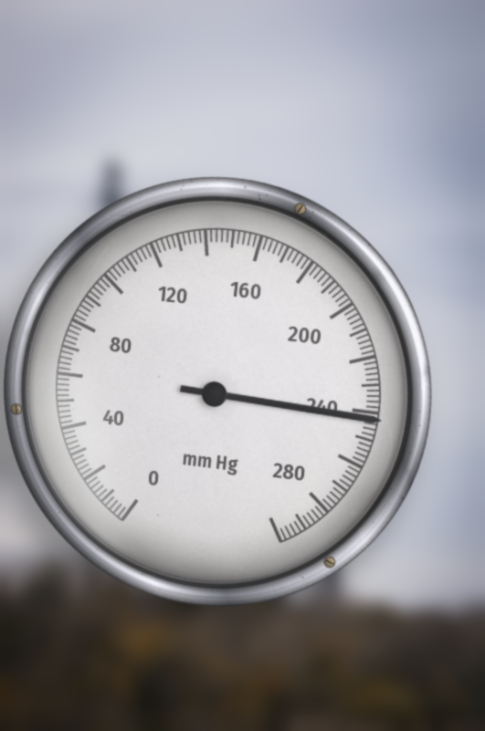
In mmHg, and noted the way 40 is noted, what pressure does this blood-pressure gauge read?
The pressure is 242
